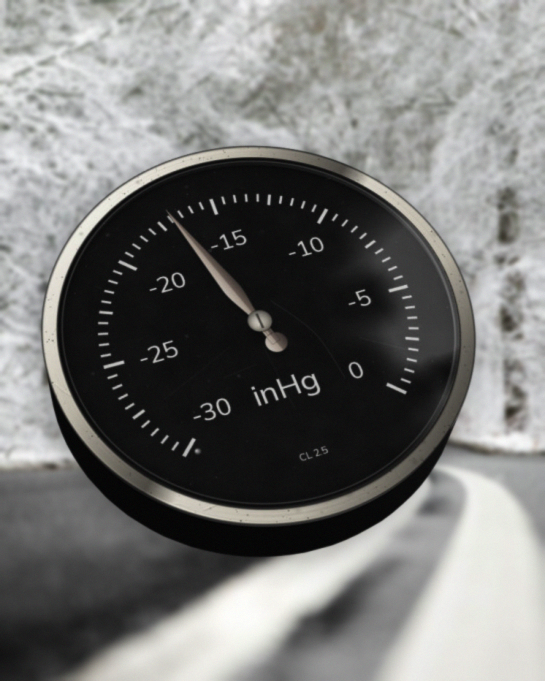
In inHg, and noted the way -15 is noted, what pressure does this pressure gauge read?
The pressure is -17
